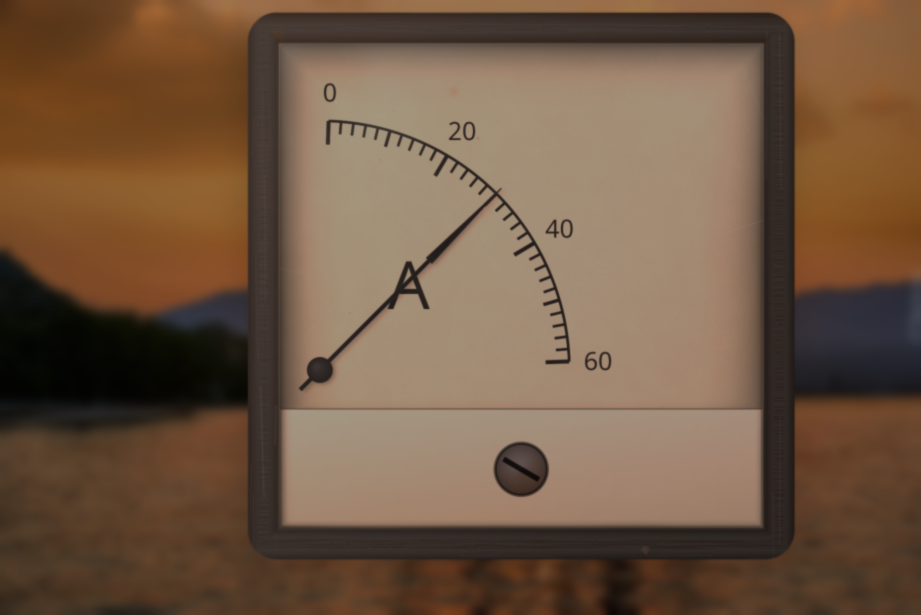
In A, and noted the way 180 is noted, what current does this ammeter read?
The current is 30
